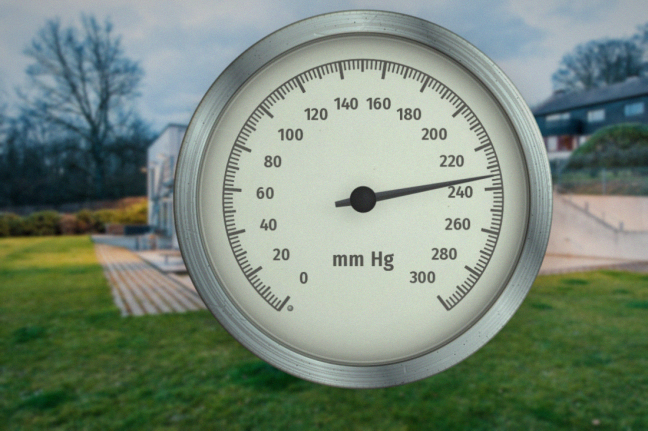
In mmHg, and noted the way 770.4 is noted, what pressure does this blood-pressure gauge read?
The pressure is 234
